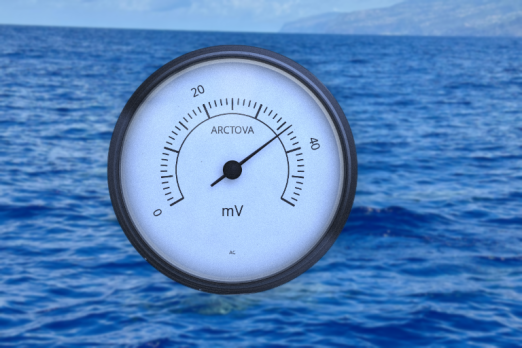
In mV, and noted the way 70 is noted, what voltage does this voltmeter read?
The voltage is 36
